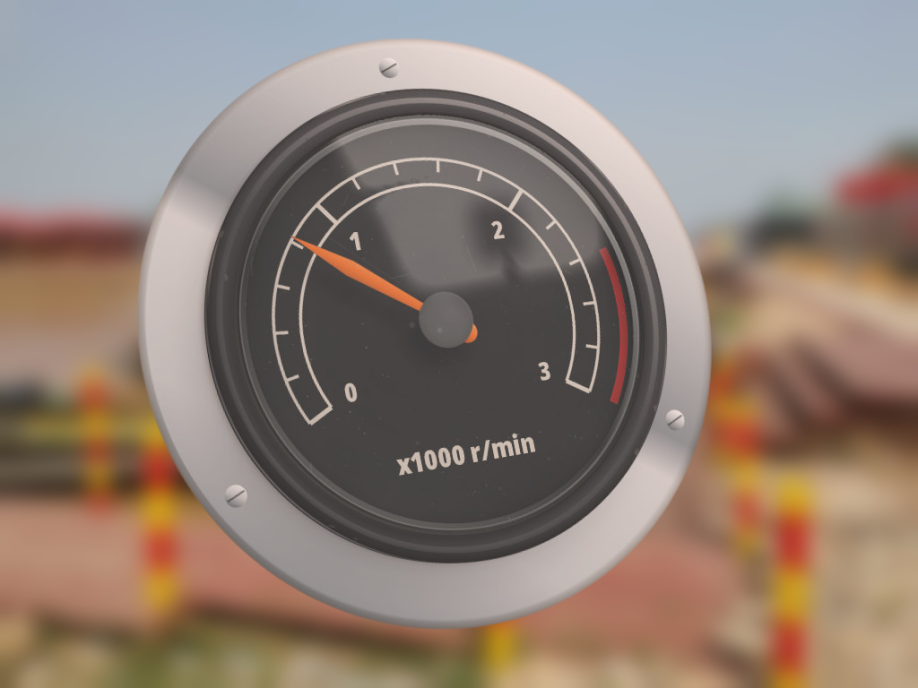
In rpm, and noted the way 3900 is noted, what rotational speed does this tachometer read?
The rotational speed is 800
